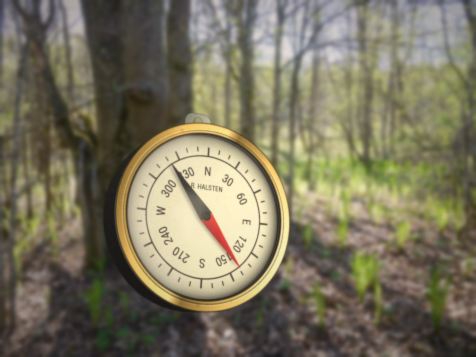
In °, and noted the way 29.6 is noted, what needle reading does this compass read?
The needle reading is 140
